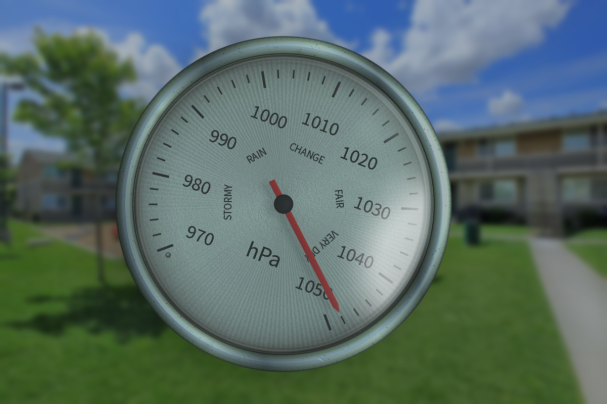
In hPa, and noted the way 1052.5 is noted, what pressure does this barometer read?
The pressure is 1048
